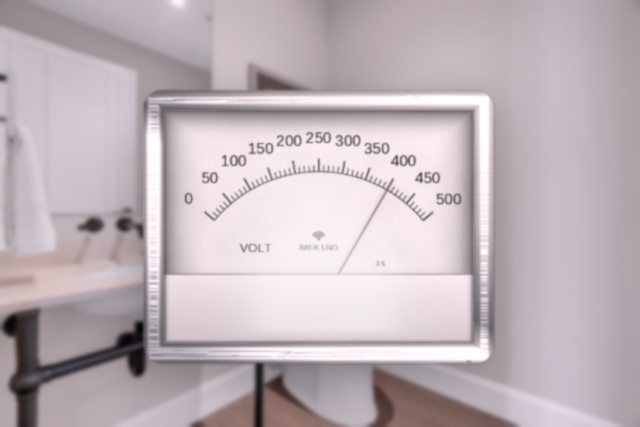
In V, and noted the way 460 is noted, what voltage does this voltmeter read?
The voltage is 400
